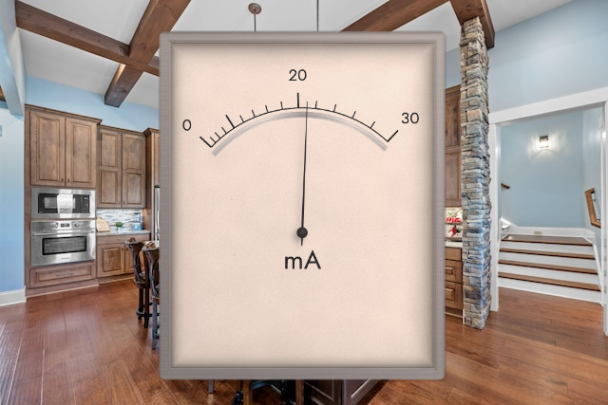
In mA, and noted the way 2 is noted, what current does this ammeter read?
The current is 21
